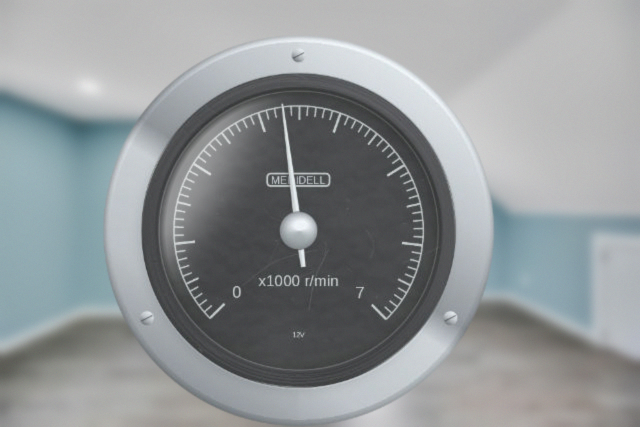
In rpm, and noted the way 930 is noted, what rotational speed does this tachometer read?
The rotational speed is 3300
